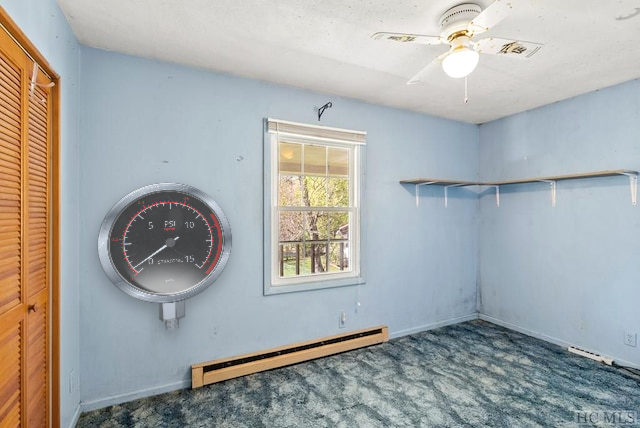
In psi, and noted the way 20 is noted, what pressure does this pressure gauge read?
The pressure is 0.5
